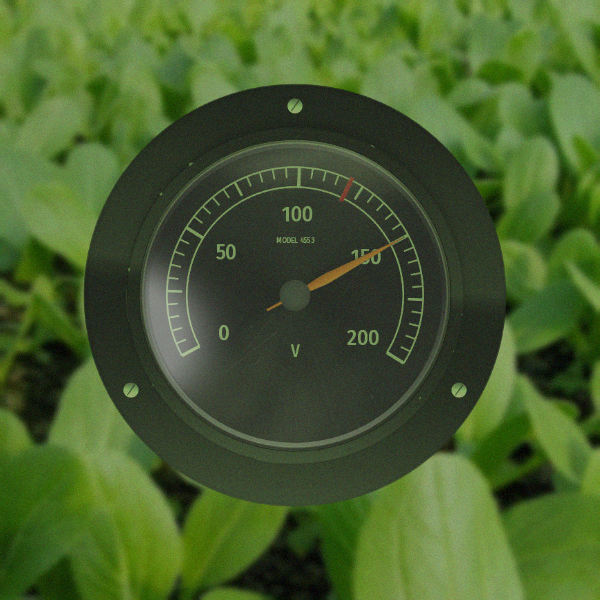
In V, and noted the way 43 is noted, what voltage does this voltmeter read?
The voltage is 150
